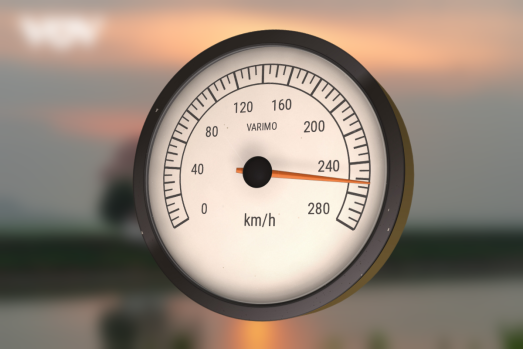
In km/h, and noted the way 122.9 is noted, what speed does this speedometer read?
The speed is 252.5
